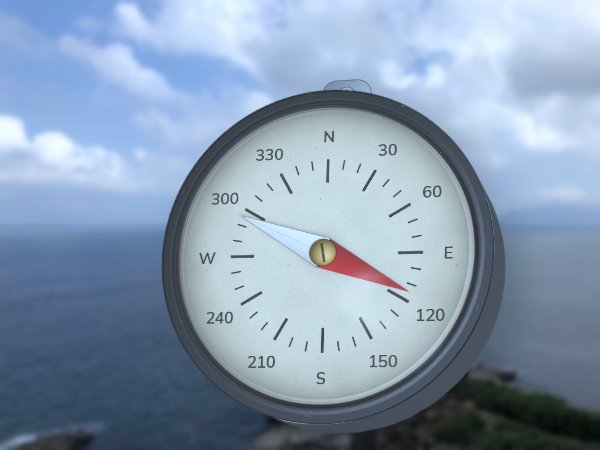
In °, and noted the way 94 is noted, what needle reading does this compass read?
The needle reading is 115
